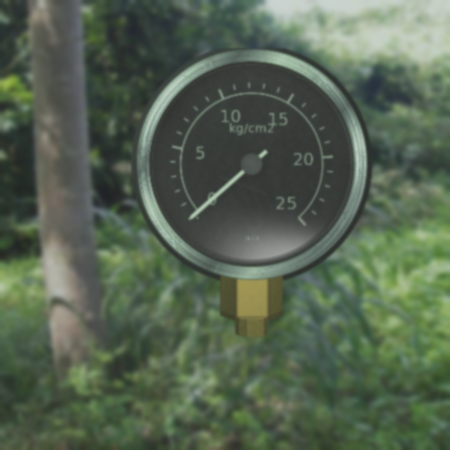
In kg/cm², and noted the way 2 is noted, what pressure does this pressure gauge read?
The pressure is 0
